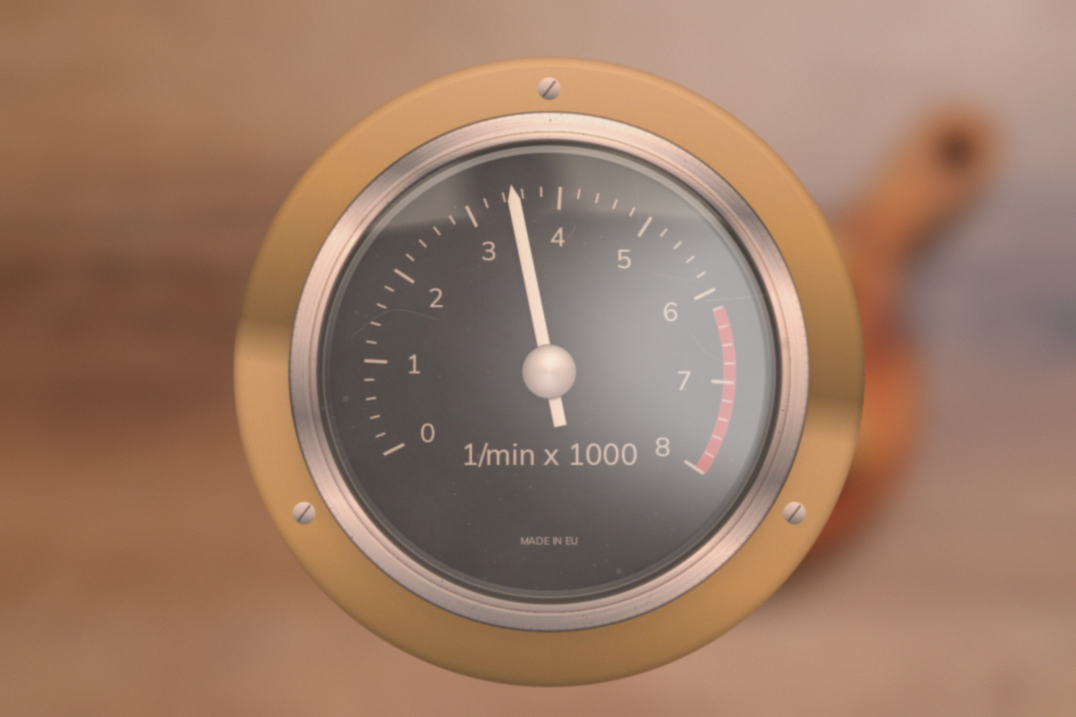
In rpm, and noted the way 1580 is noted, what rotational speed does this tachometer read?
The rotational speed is 3500
